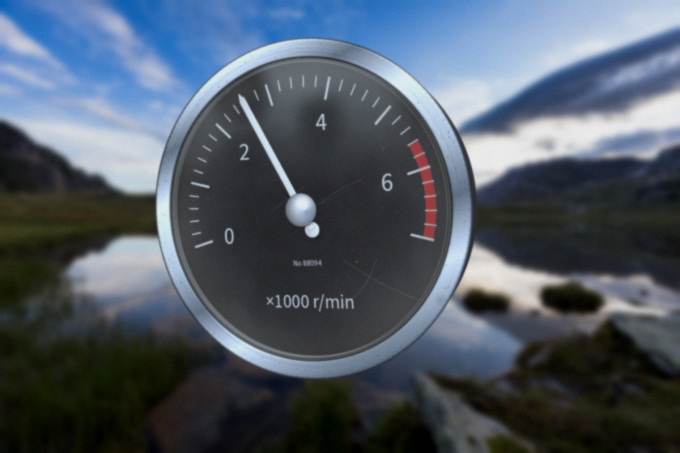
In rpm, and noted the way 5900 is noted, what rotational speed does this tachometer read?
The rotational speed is 2600
